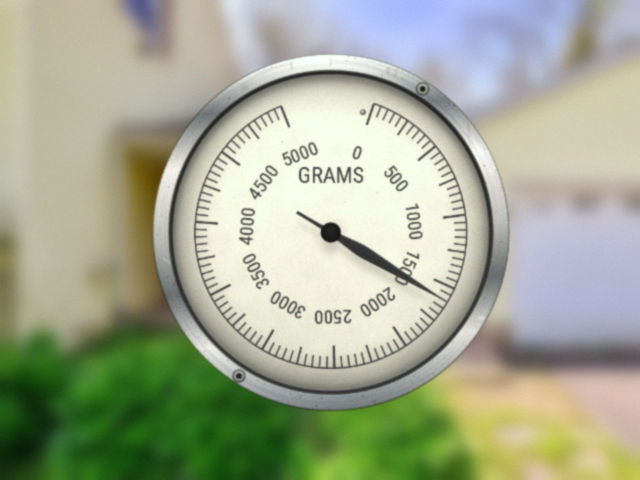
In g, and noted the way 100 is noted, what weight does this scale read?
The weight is 1600
